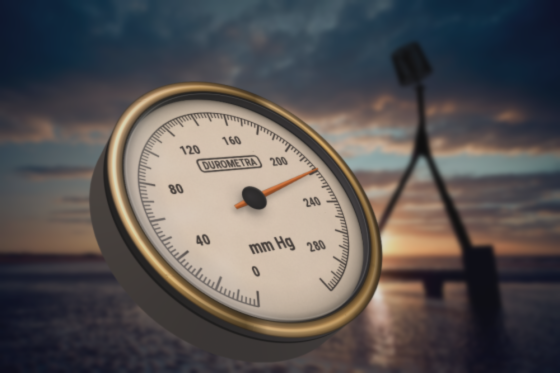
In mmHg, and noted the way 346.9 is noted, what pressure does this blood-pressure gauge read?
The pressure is 220
